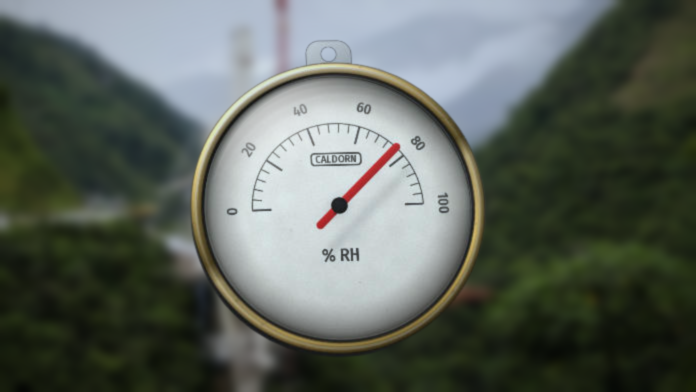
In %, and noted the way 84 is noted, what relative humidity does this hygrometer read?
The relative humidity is 76
